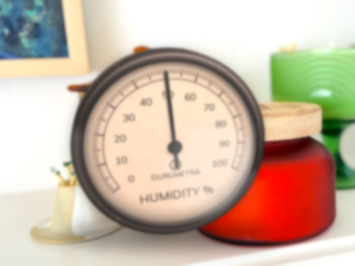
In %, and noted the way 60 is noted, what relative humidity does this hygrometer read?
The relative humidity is 50
